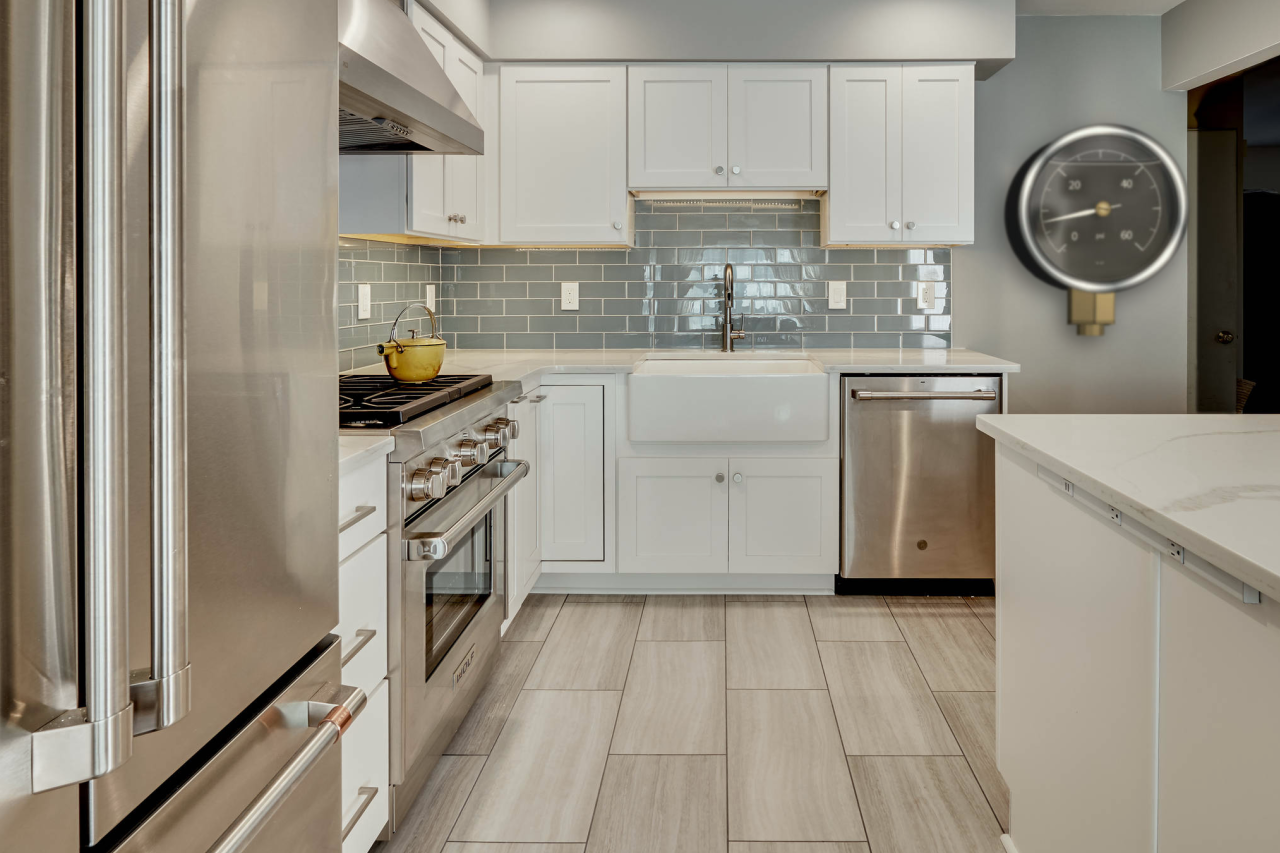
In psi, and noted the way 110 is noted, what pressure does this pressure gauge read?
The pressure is 7.5
